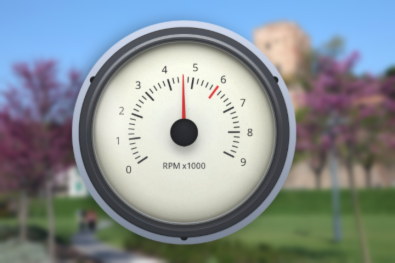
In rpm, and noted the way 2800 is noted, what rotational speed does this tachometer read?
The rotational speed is 4600
